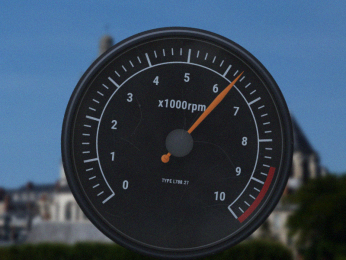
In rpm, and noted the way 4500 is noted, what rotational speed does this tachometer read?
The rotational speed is 6300
